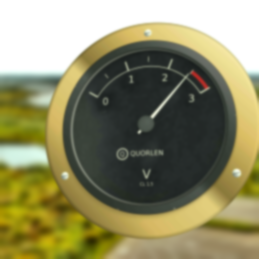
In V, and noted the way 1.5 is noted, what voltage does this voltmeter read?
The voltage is 2.5
